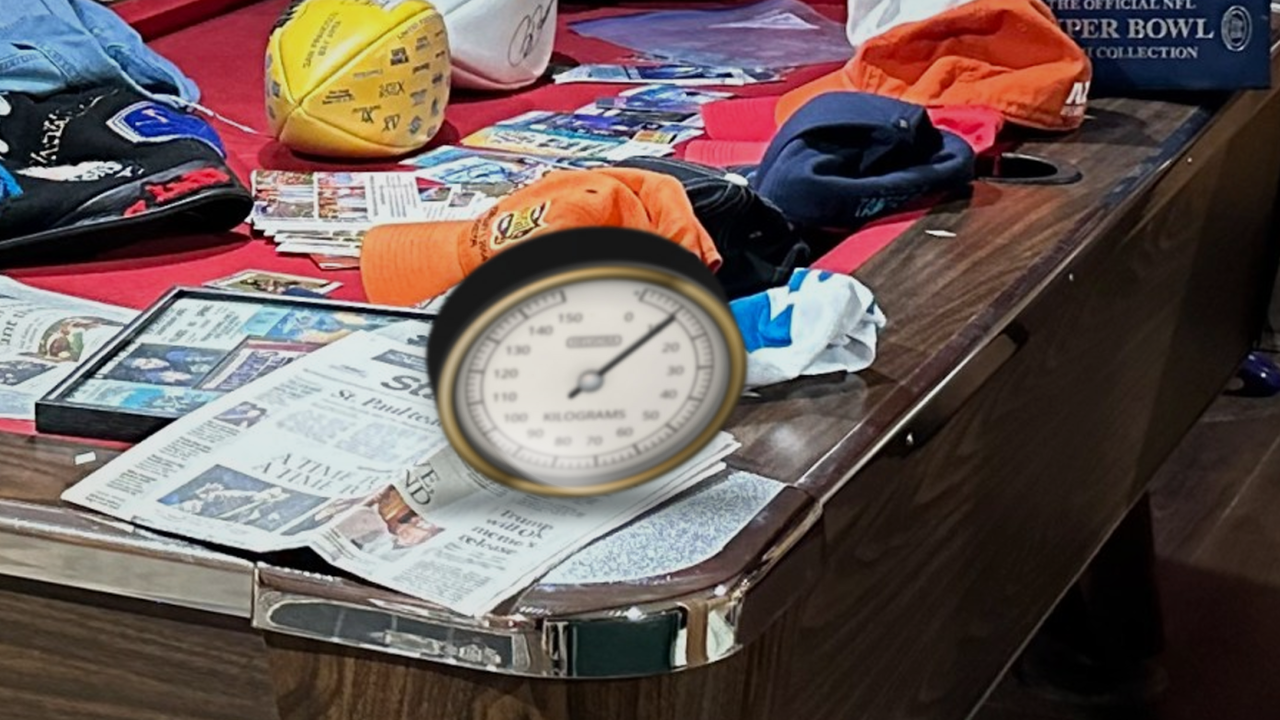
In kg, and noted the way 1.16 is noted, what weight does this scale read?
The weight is 10
